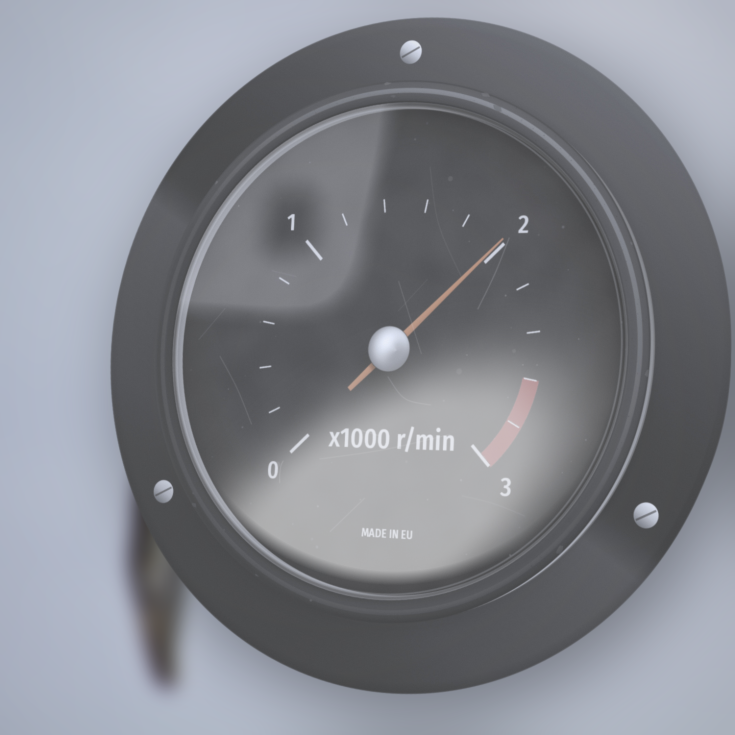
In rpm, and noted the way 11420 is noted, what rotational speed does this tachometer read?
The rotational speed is 2000
